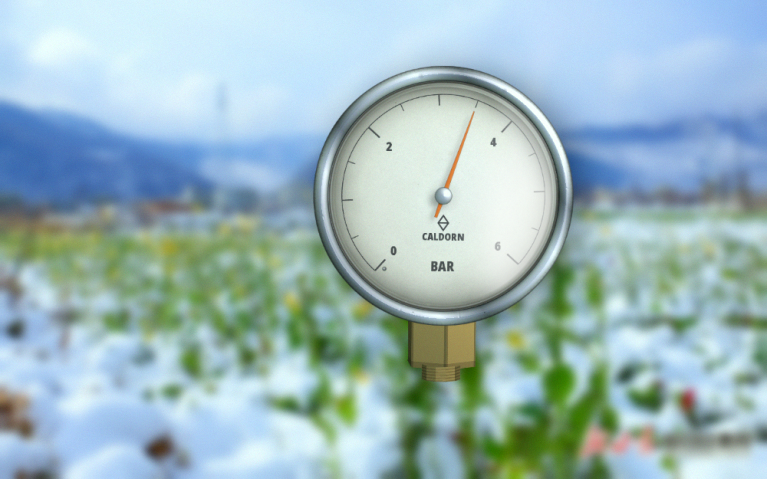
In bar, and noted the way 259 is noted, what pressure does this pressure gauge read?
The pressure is 3.5
